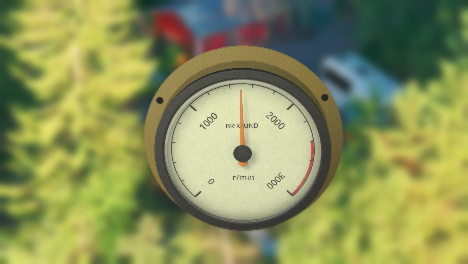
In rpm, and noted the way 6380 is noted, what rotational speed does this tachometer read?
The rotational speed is 1500
